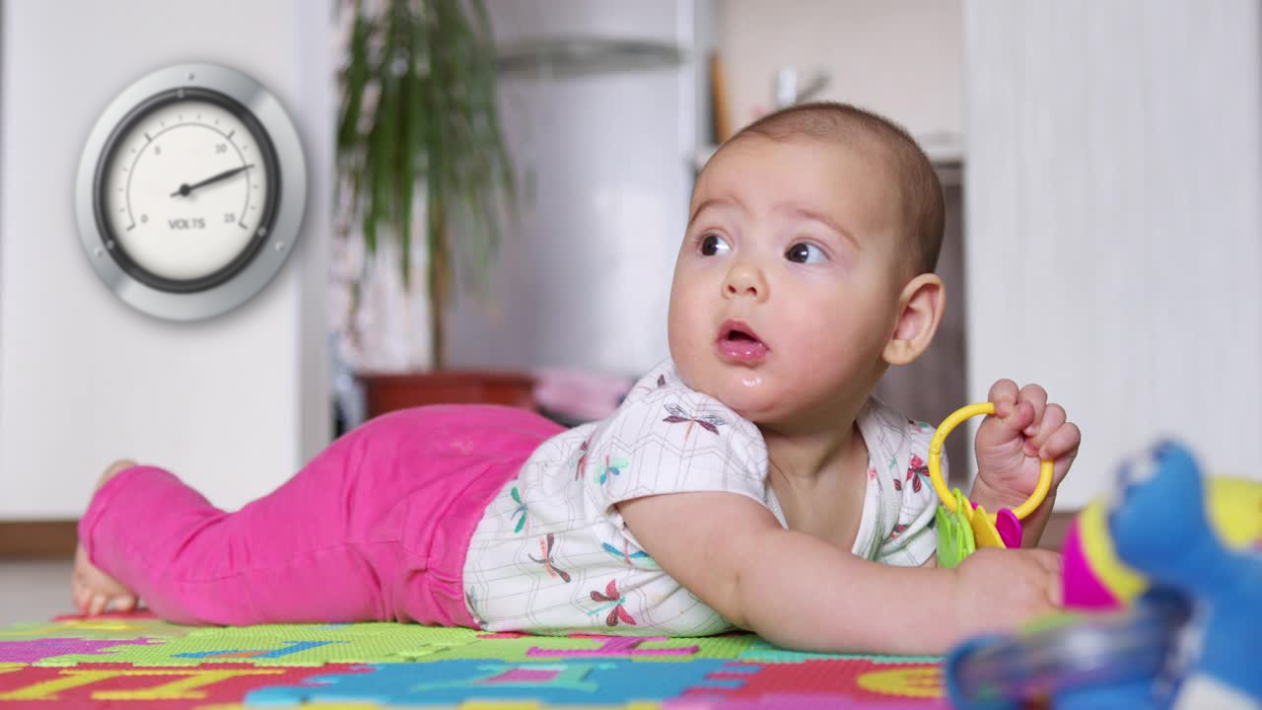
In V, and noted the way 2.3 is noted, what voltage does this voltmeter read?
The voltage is 12
